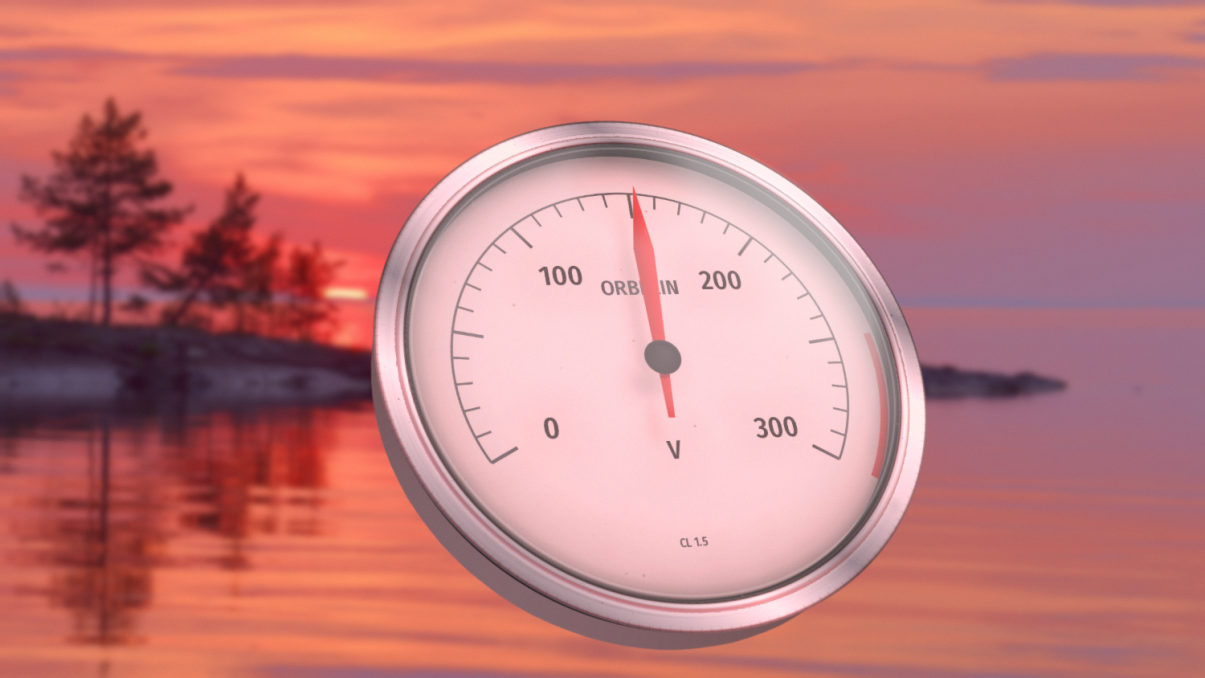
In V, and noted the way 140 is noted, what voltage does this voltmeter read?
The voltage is 150
